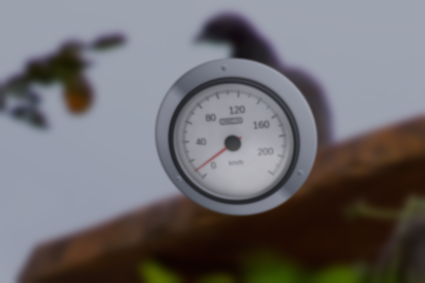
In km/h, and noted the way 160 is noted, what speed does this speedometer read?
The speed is 10
